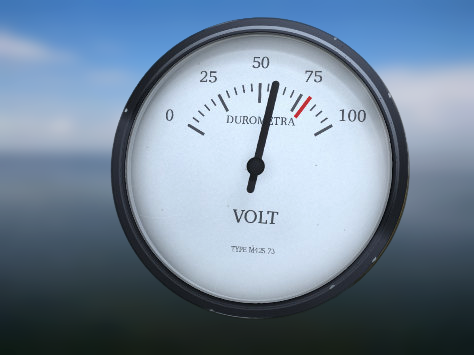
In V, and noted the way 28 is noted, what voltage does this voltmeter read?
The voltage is 60
